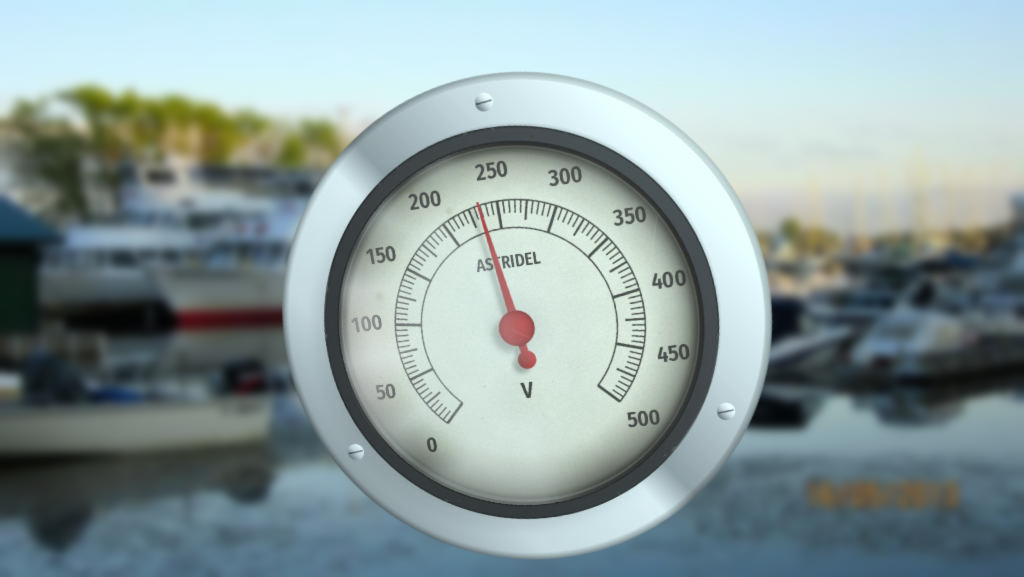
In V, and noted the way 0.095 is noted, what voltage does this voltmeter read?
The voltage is 235
